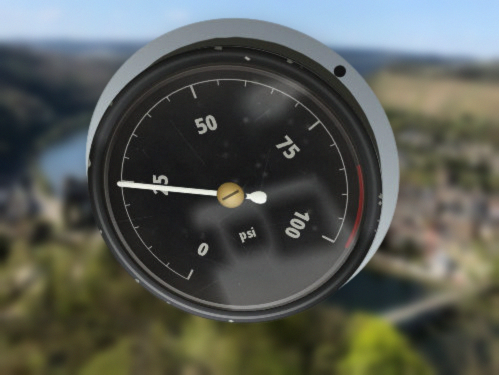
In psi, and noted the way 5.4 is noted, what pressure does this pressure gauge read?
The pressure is 25
